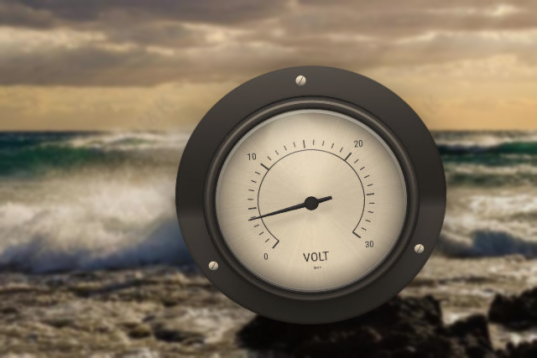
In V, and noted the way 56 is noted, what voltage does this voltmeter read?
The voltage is 4
